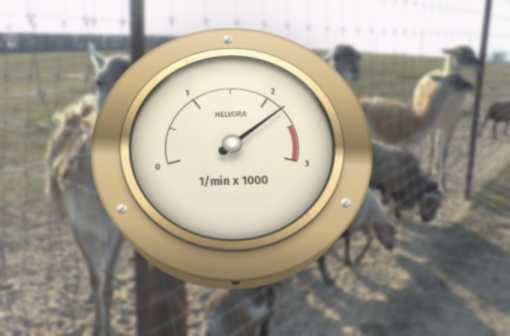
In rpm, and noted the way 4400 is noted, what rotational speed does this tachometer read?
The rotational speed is 2250
